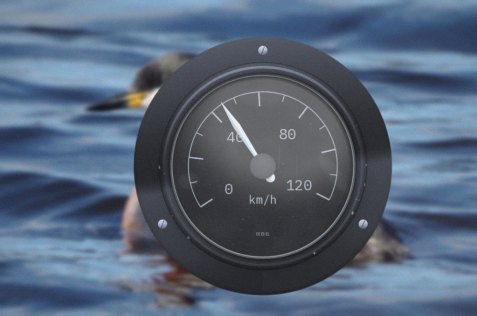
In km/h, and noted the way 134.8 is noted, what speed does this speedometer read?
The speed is 45
